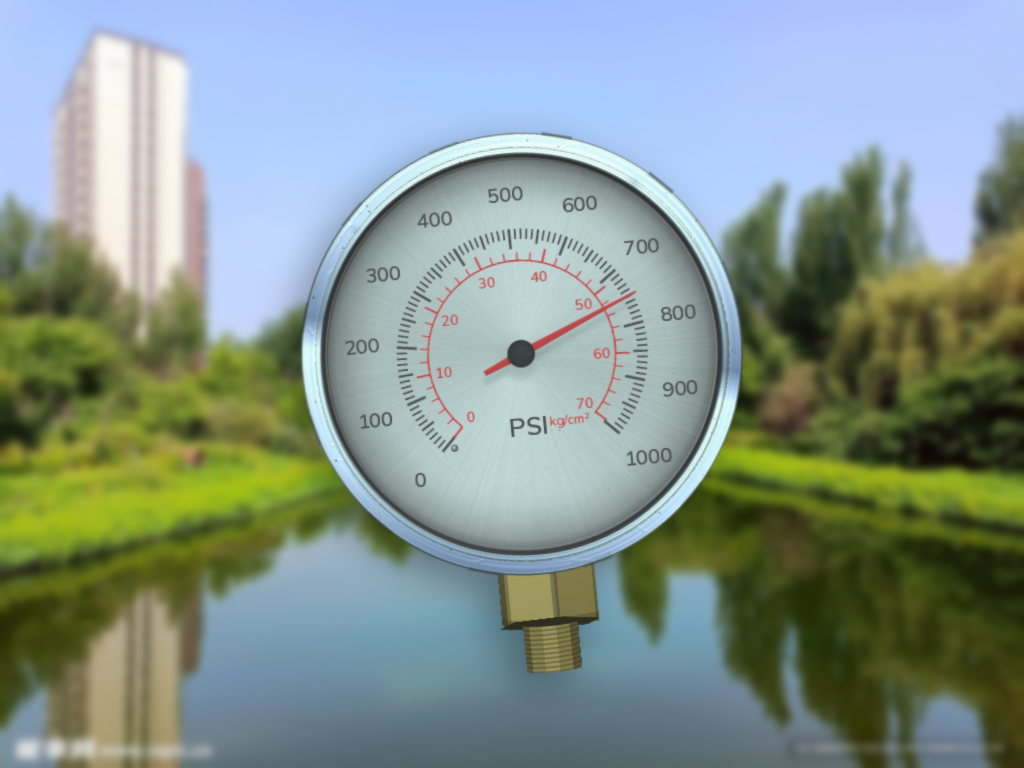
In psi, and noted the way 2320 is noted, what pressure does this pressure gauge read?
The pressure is 750
